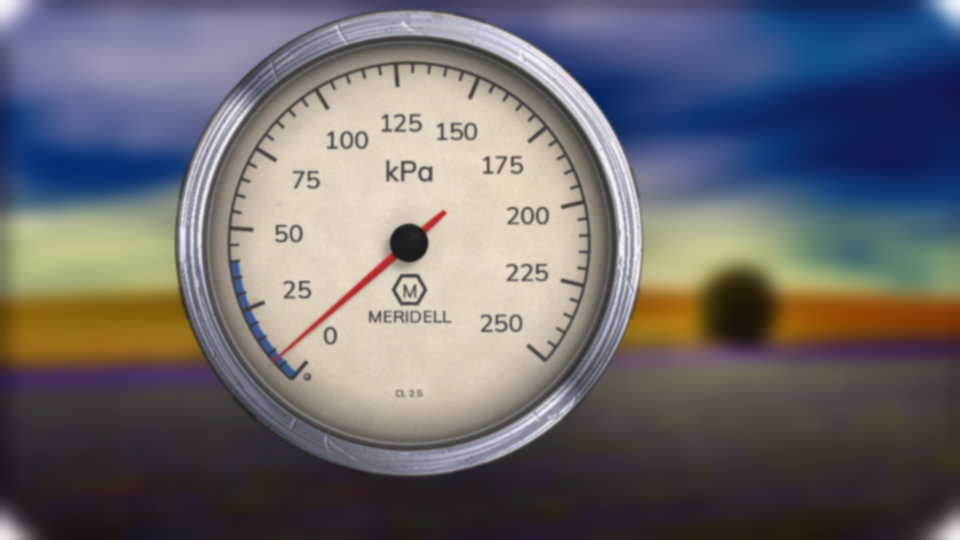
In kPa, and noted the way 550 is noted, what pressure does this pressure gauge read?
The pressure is 7.5
